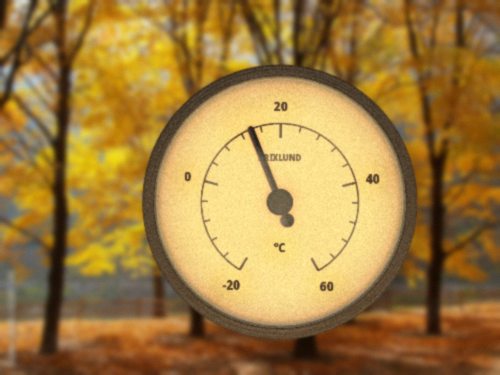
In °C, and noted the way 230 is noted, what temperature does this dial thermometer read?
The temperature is 14
